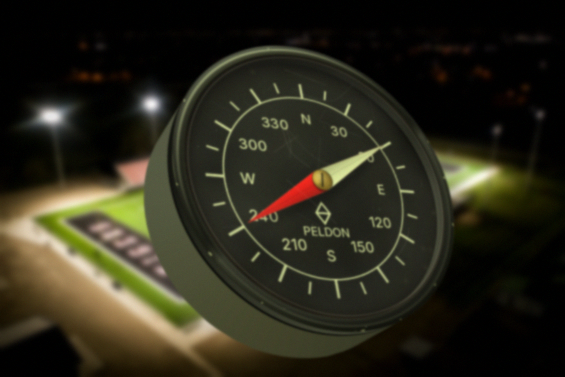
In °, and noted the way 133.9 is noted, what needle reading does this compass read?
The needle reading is 240
